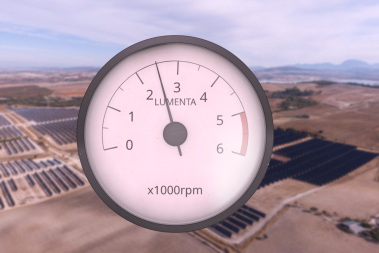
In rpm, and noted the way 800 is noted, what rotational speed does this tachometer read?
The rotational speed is 2500
